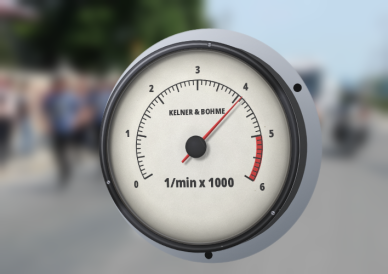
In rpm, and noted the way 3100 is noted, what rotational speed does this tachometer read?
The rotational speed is 4100
